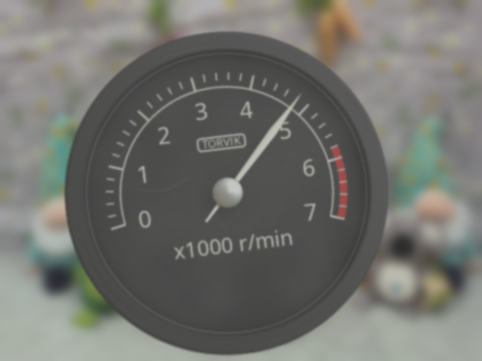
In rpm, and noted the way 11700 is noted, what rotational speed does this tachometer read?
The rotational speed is 4800
